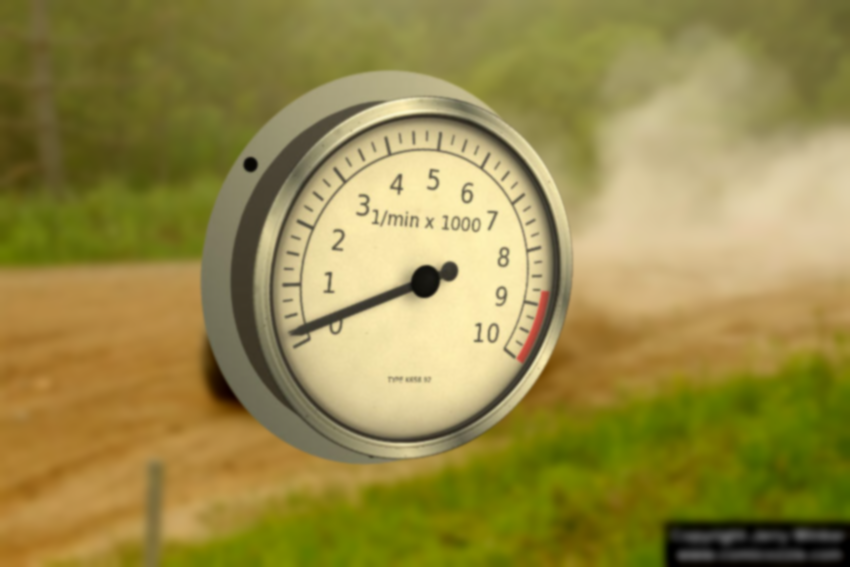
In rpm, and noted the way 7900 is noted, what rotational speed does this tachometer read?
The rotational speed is 250
